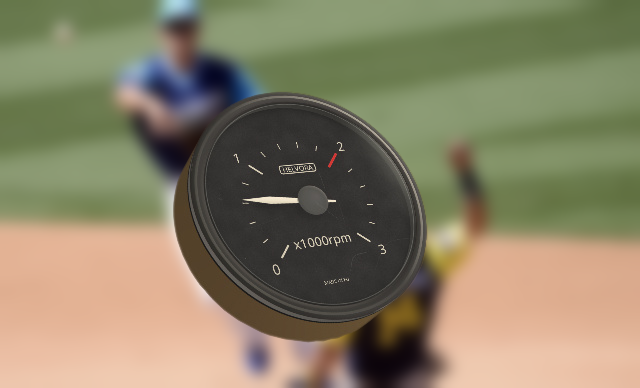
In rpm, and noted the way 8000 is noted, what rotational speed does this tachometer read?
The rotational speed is 600
